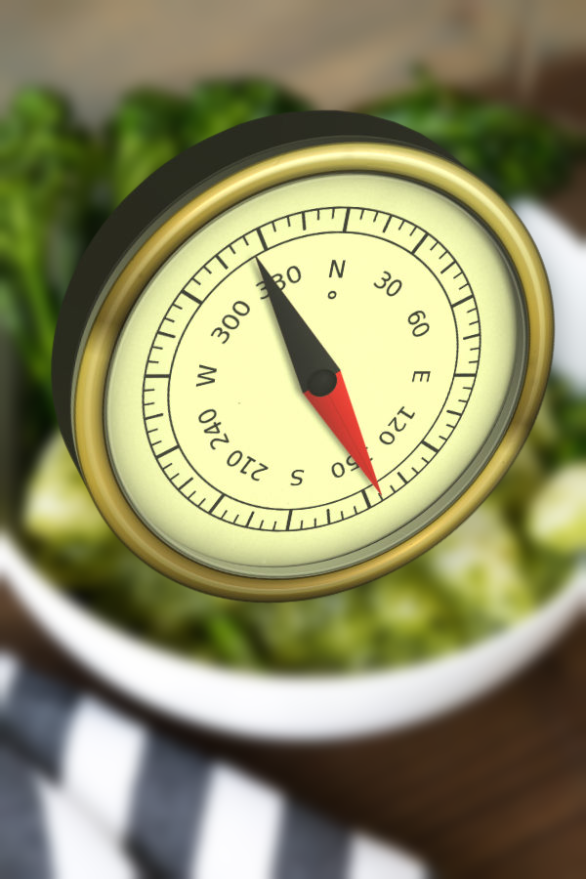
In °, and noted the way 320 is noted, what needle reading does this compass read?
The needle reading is 145
